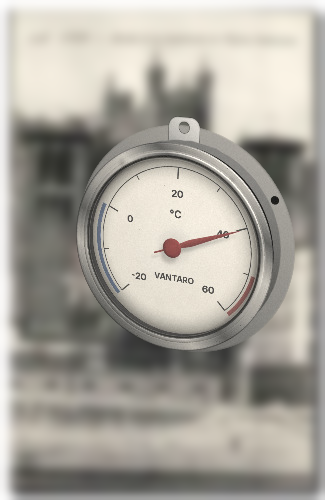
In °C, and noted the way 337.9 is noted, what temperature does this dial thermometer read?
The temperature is 40
